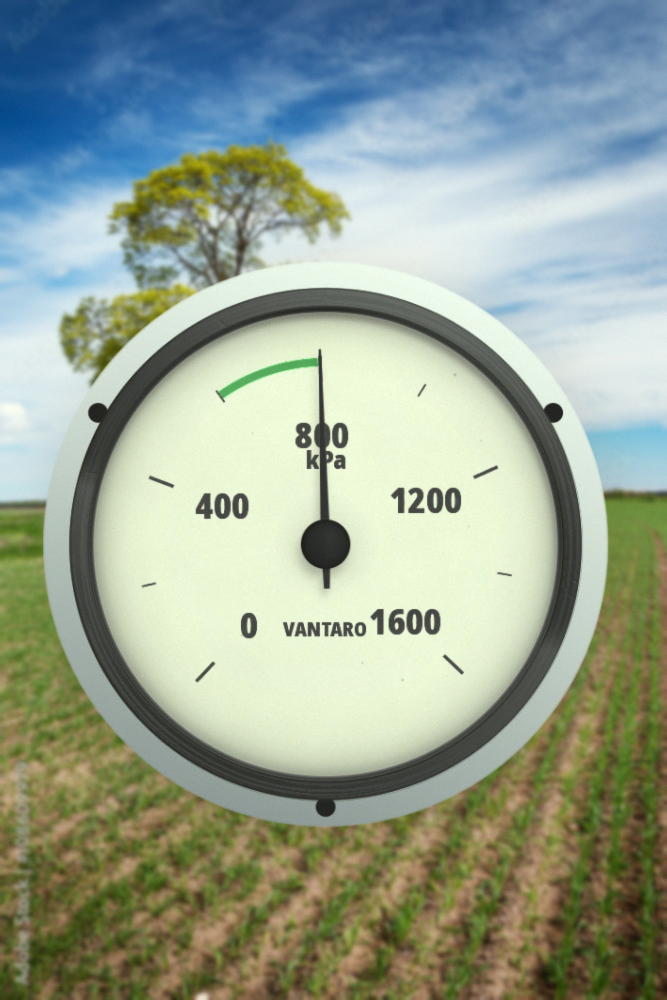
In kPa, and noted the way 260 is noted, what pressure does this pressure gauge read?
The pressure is 800
